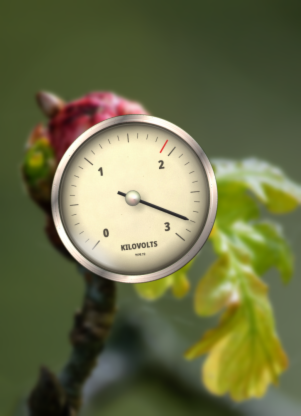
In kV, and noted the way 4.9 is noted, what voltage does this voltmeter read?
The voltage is 2.8
